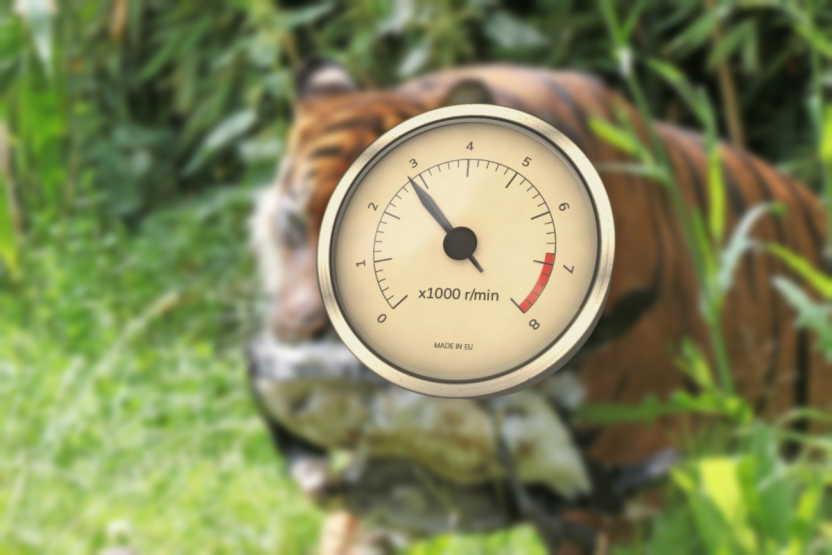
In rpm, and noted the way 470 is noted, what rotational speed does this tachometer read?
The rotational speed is 2800
